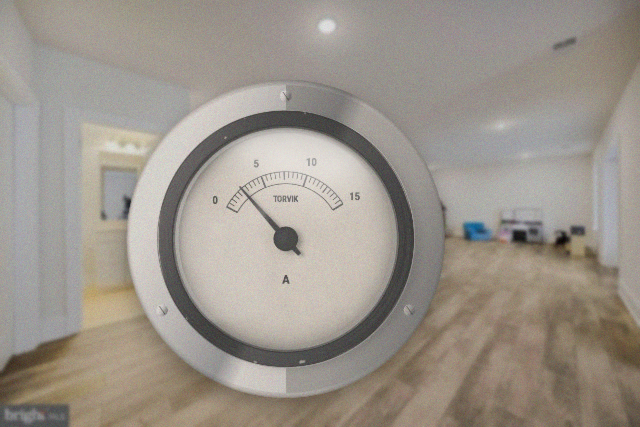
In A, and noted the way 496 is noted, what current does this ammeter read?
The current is 2.5
